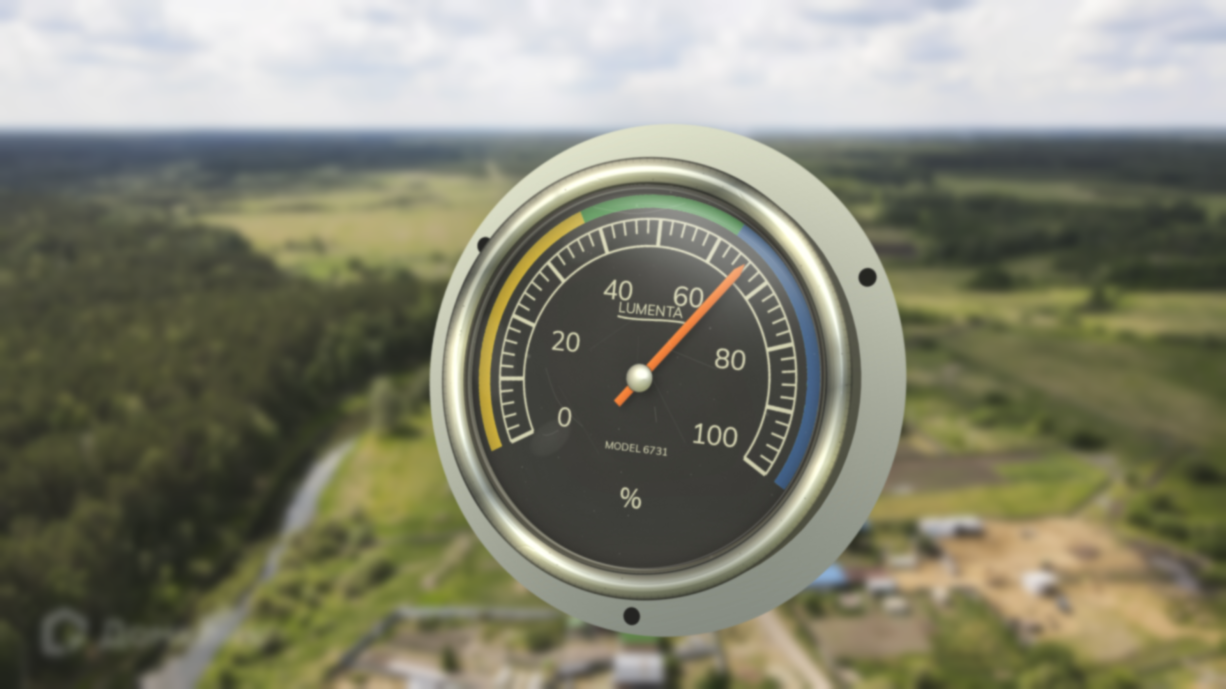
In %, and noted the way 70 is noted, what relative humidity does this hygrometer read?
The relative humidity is 66
